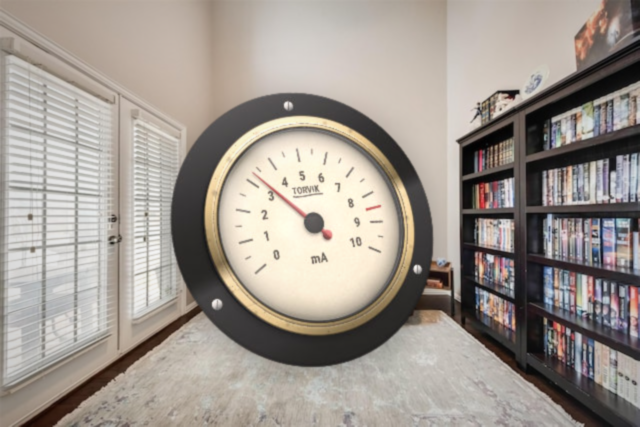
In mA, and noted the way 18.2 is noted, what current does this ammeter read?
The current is 3.25
